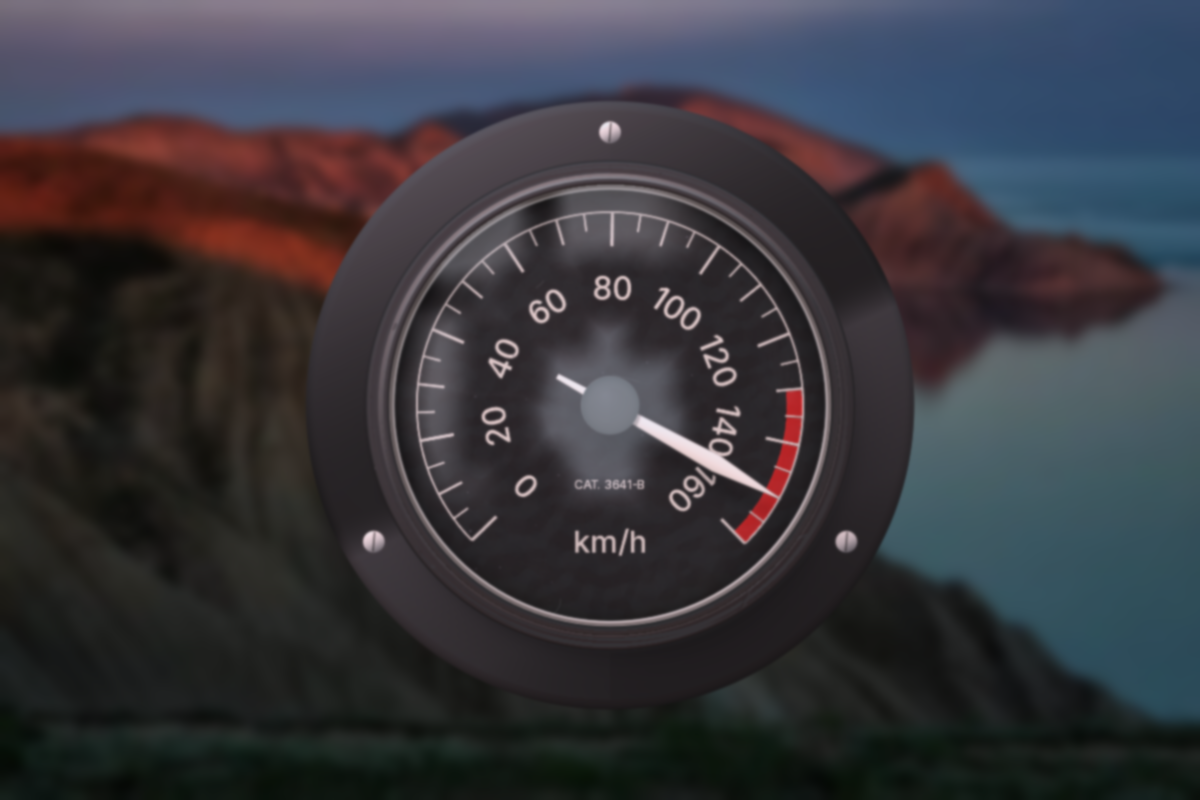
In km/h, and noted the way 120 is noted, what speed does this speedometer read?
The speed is 150
